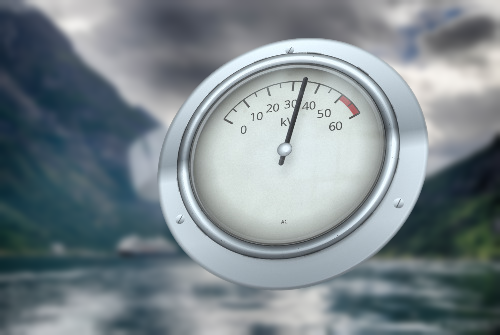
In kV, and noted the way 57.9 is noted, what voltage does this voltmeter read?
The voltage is 35
